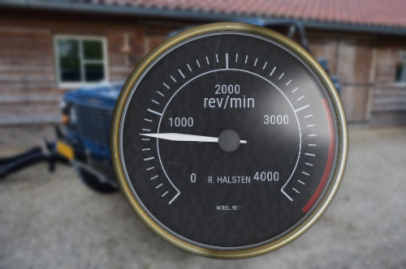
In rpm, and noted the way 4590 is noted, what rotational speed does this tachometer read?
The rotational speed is 750
